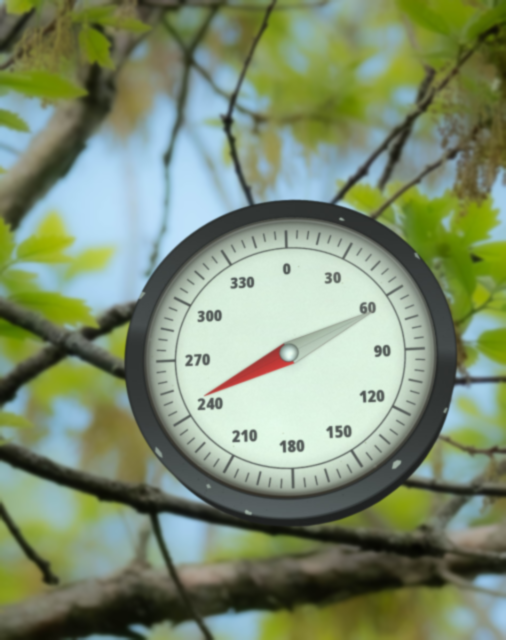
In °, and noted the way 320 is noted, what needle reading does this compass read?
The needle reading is 245
